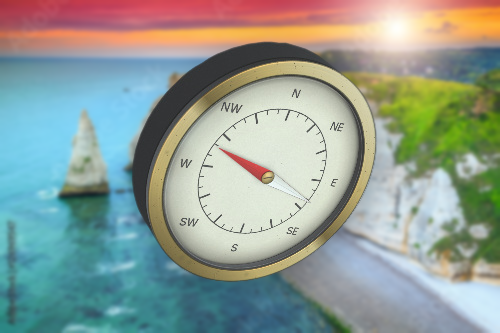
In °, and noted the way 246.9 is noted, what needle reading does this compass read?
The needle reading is 290
